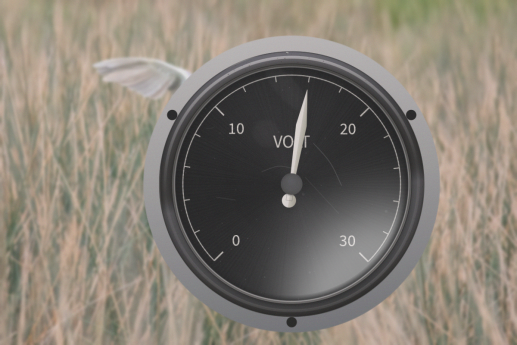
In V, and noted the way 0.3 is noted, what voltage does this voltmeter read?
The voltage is 16
